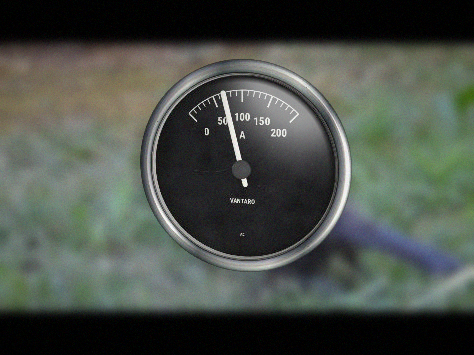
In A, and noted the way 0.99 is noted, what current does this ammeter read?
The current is 70
